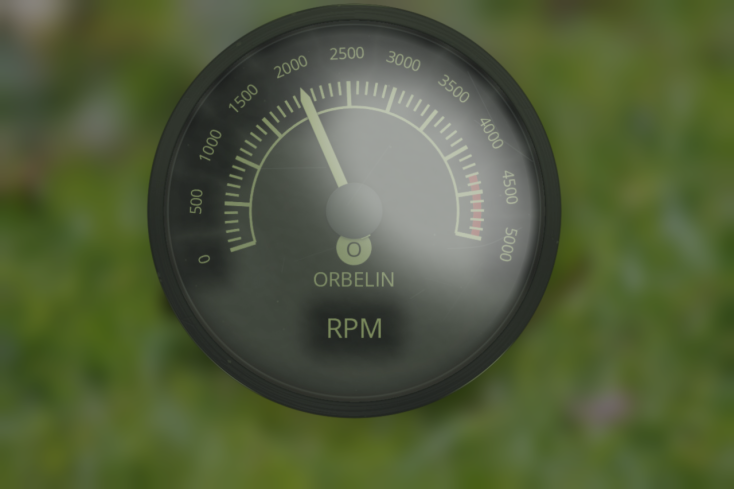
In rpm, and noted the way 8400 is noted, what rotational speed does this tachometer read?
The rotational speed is 2000
